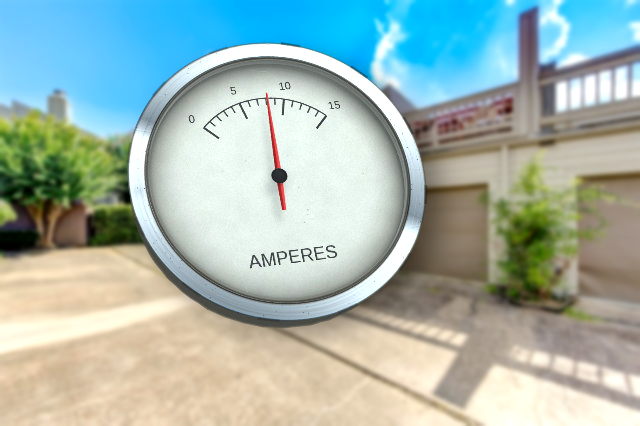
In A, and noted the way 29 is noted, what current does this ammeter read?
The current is 8
